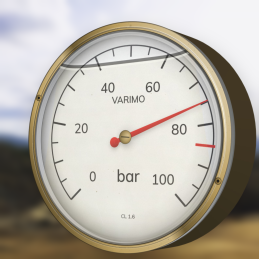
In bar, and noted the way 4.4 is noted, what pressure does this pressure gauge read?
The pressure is 75
